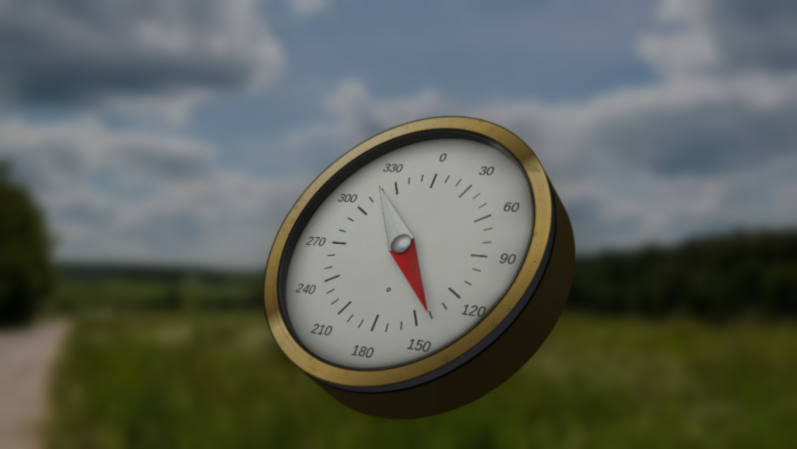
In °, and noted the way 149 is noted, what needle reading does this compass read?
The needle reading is 140
